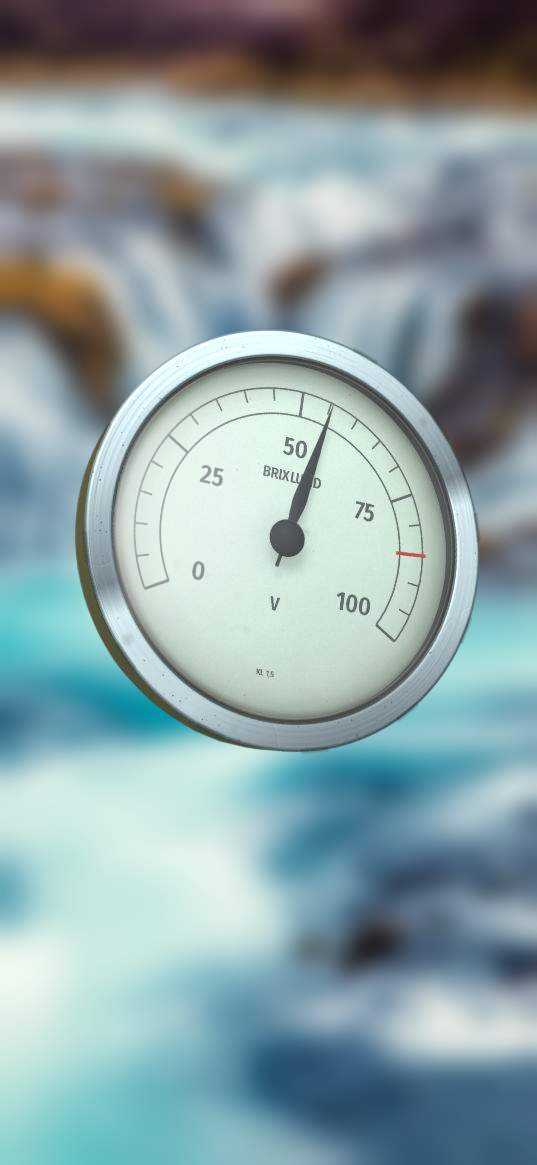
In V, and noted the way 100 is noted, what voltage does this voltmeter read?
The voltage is 55
